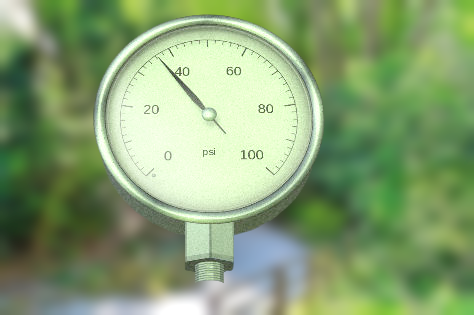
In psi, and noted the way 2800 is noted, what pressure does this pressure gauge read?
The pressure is 36
